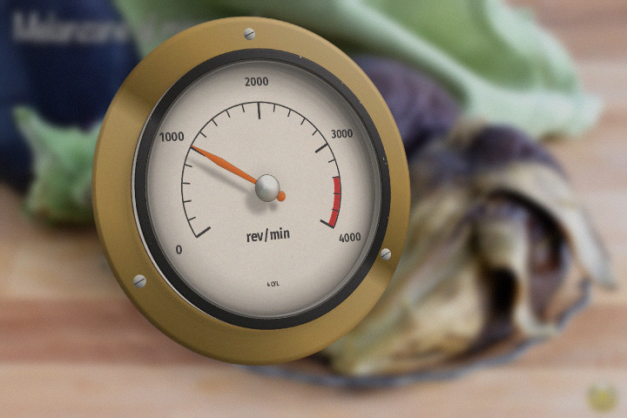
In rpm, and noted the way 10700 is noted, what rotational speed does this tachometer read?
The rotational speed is 1000
